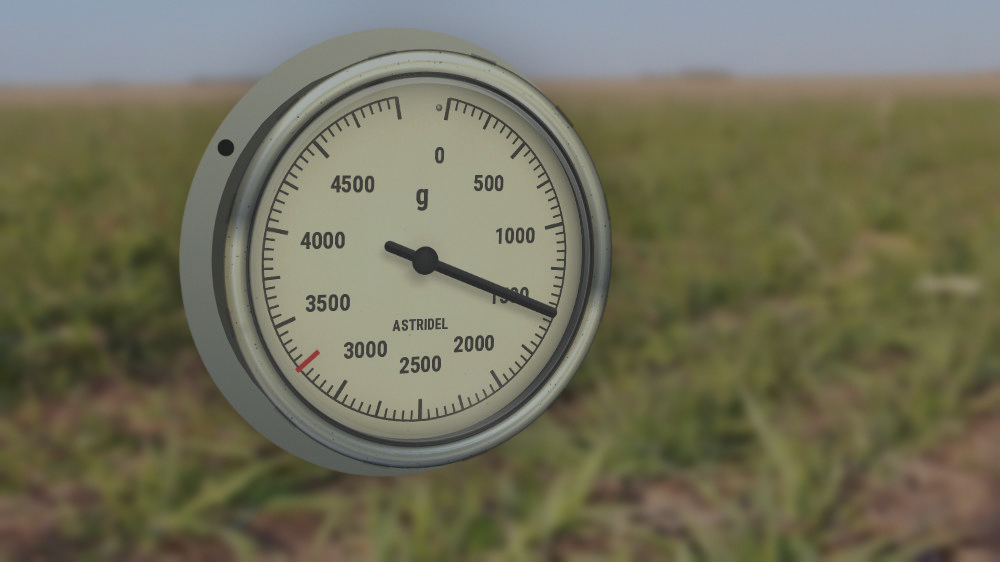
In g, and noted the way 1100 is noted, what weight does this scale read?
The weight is 1500
